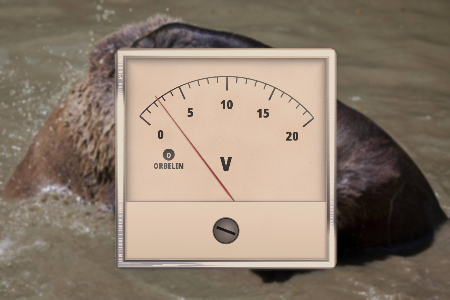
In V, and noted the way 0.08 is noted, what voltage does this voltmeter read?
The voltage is 2.5
